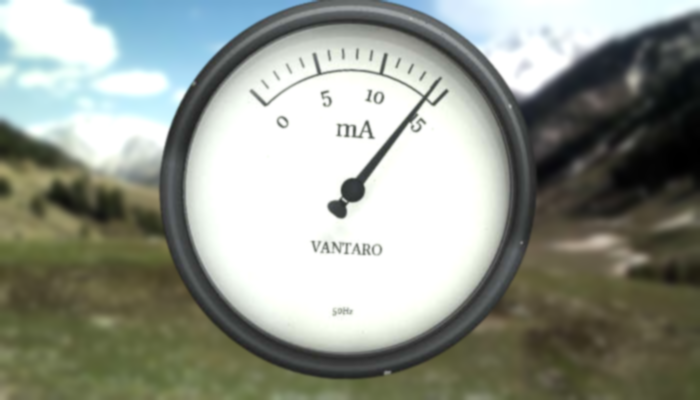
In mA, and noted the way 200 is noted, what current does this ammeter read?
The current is 14
